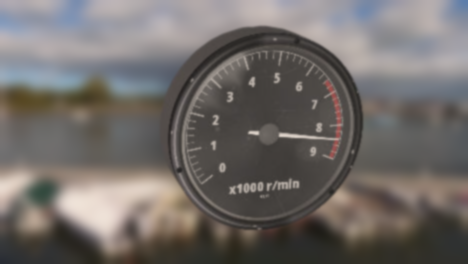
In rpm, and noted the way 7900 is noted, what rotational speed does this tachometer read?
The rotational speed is 8400
